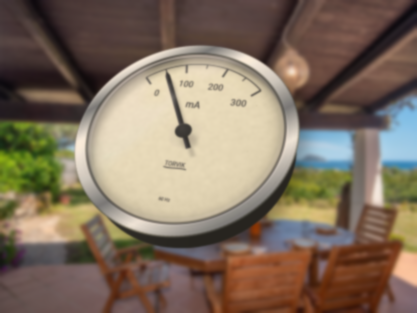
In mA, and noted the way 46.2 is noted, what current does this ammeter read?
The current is 50
